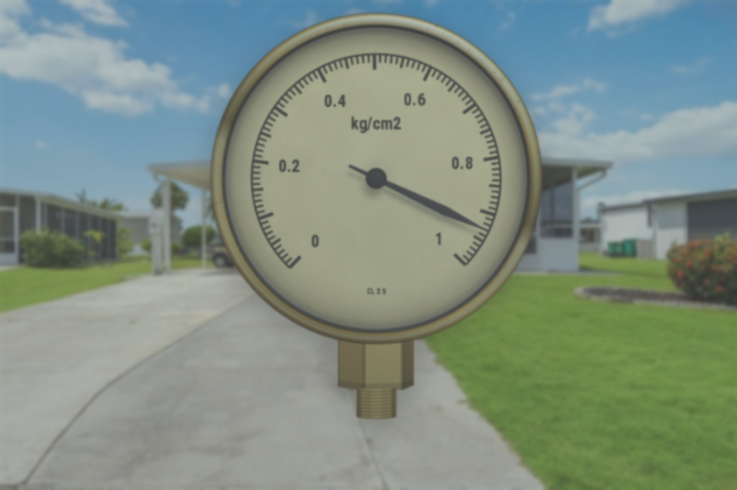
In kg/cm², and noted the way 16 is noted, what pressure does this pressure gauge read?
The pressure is 0.93
